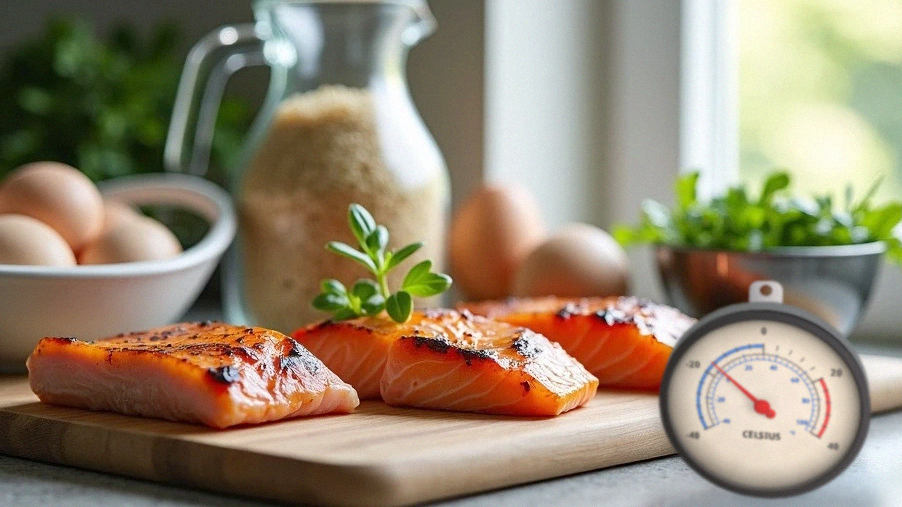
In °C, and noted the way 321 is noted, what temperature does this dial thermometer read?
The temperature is -16
